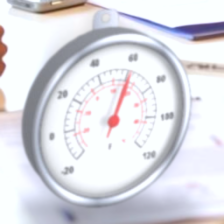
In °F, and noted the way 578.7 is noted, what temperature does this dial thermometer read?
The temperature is 60
